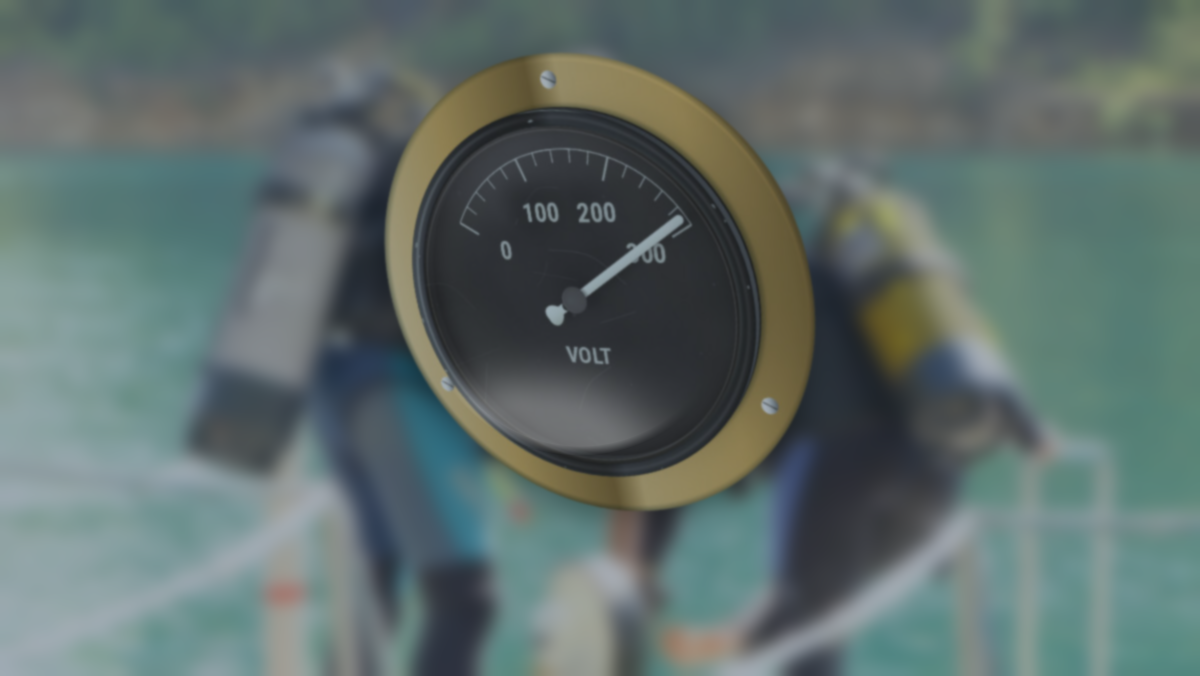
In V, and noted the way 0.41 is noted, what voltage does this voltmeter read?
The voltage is 290
